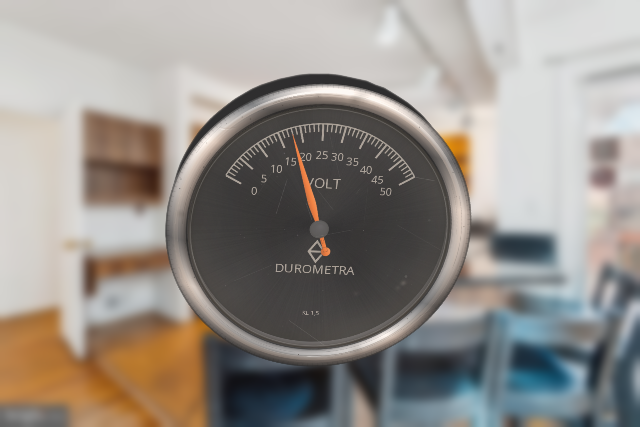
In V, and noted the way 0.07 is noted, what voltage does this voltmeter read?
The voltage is 18
